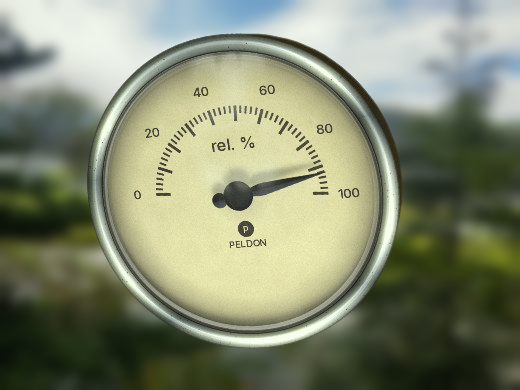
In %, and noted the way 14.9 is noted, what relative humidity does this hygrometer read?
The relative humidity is 92
